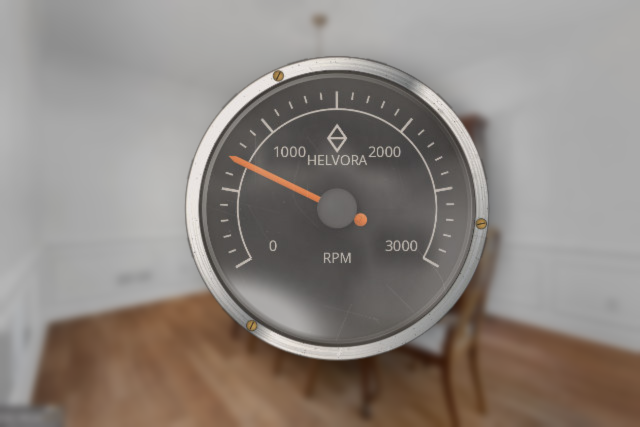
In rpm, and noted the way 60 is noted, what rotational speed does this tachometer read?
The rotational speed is 700
